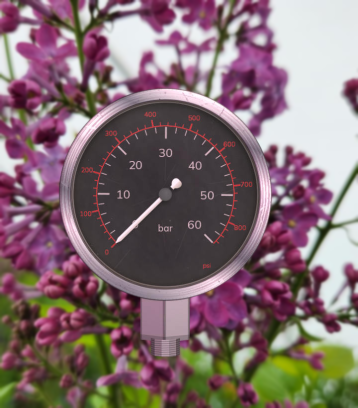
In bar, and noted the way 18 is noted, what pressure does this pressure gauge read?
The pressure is 0
